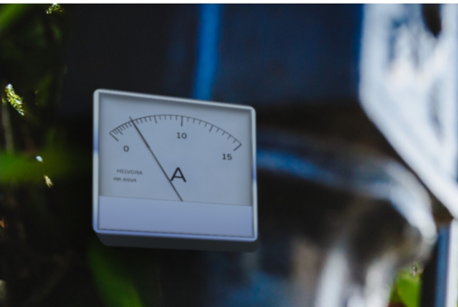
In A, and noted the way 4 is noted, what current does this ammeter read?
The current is 5
